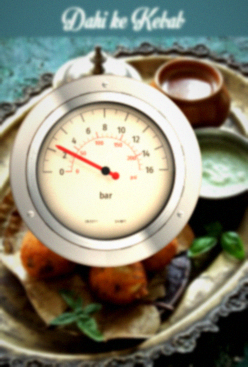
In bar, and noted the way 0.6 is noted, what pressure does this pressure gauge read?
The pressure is 2.5
